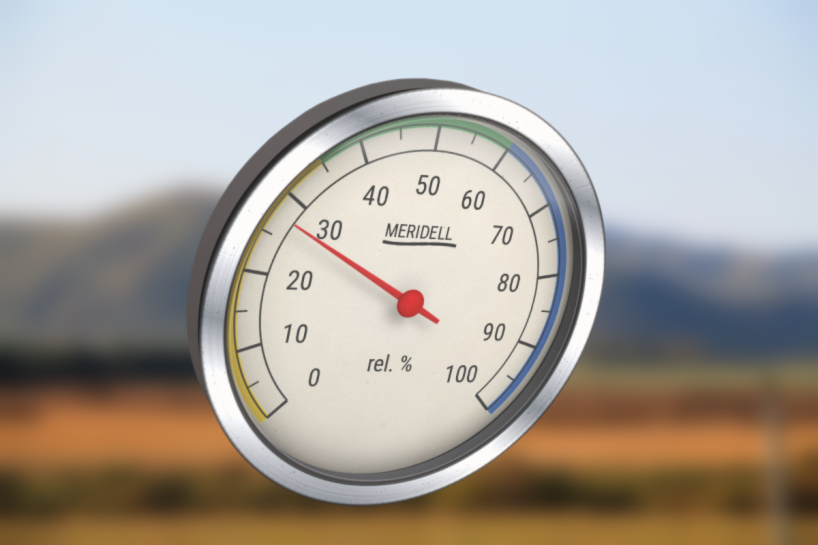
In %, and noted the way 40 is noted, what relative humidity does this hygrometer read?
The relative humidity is 27.5
